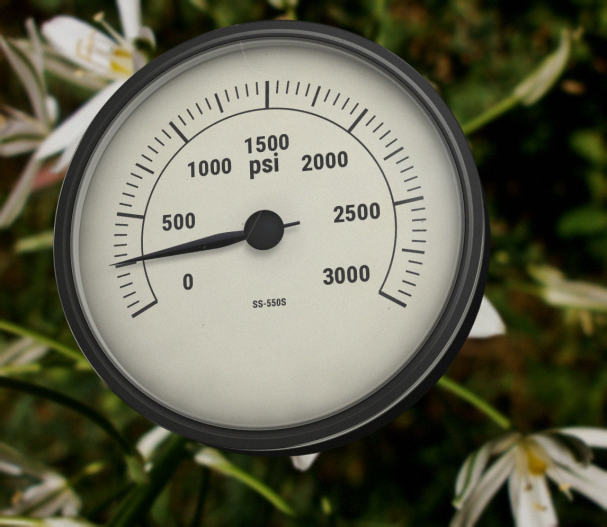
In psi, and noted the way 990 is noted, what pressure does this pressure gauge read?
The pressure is 250
